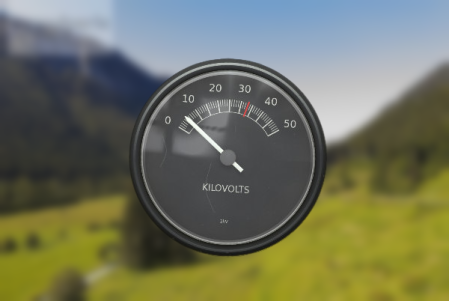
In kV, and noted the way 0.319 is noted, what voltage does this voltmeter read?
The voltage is 5
